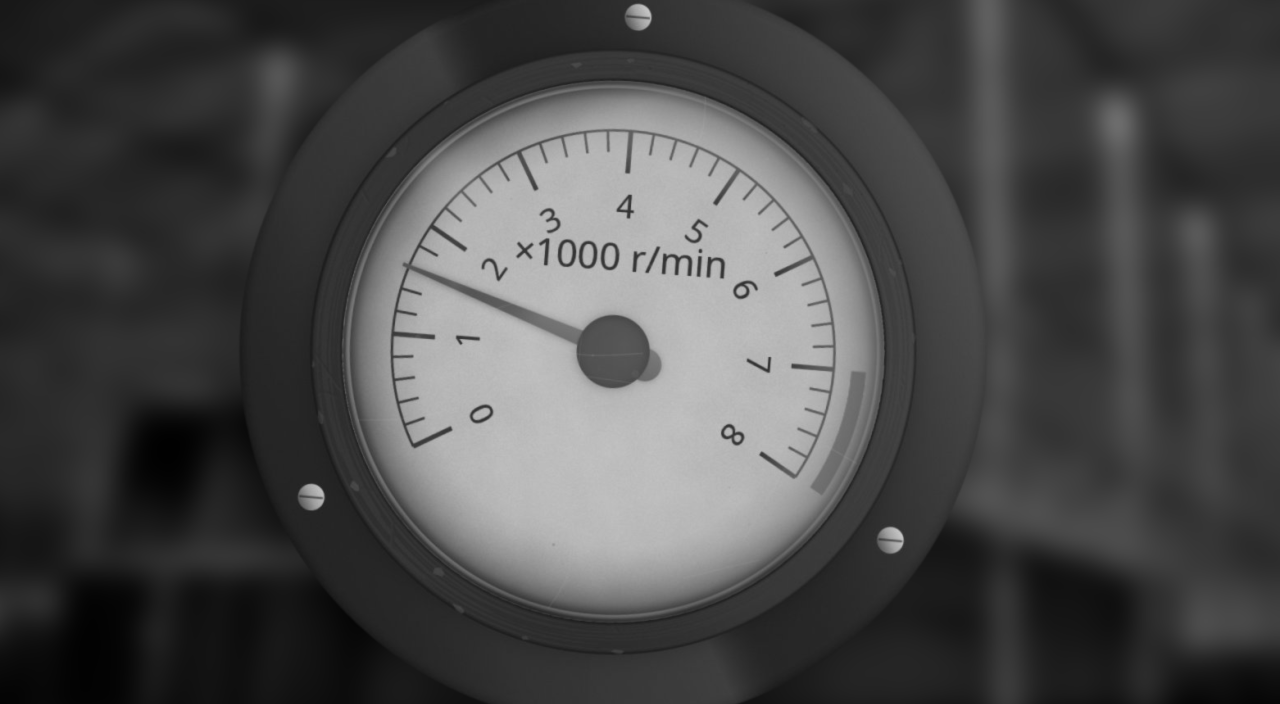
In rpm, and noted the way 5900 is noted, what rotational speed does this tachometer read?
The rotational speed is 1600
